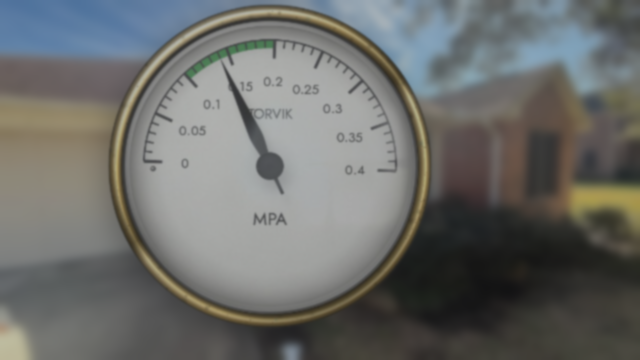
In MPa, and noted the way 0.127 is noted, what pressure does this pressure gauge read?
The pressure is 0.14
